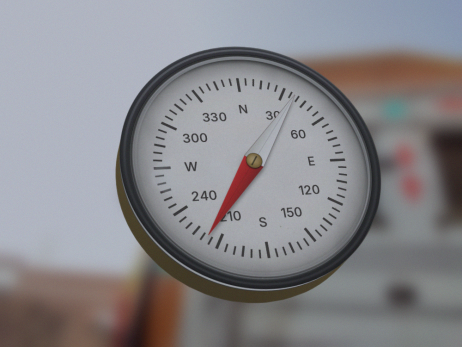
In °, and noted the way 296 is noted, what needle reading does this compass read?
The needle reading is 217.5
